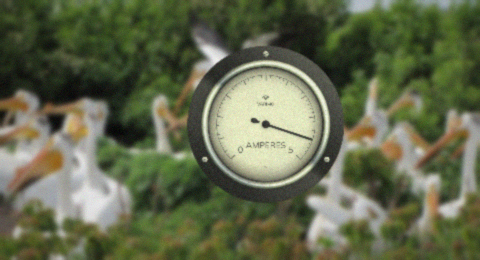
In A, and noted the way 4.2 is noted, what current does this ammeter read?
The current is 4.5
